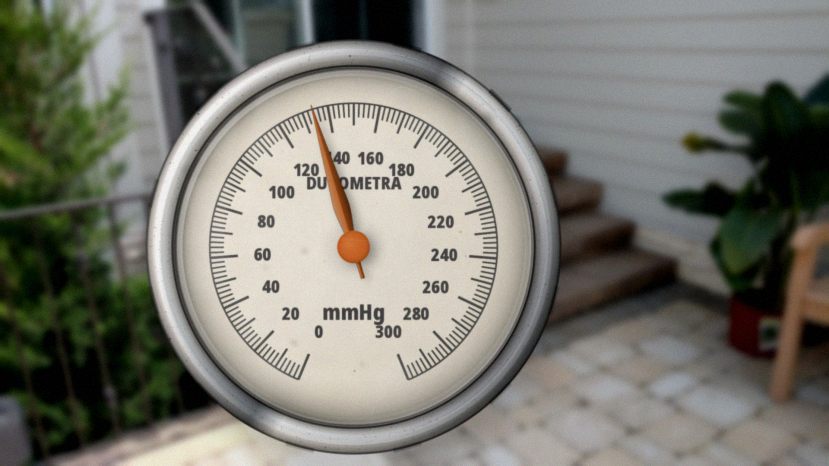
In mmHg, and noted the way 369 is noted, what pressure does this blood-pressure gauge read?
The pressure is 134
